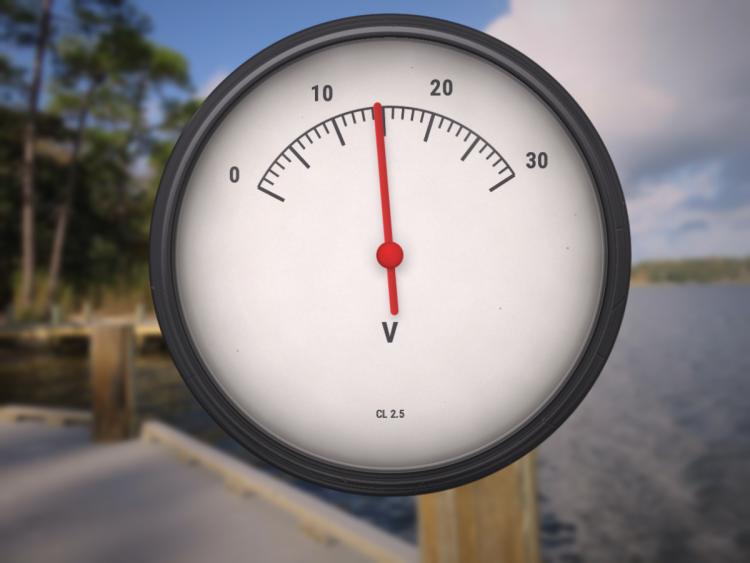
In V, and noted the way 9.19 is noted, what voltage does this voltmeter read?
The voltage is 14.5
